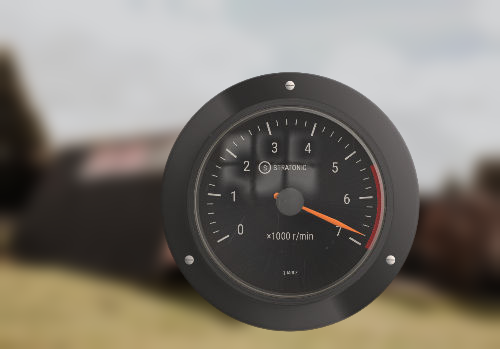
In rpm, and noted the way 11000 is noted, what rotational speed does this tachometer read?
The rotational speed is 6800
